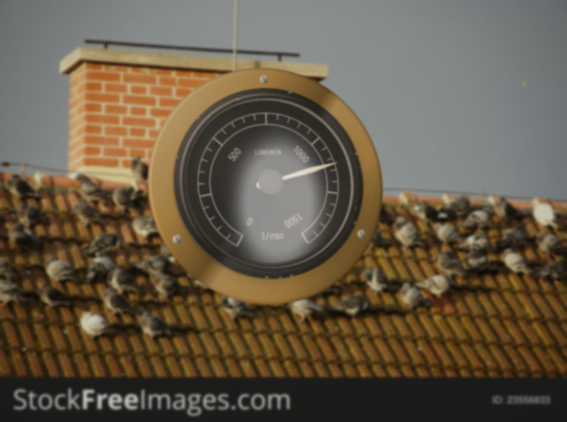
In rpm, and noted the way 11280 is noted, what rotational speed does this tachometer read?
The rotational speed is 1125
